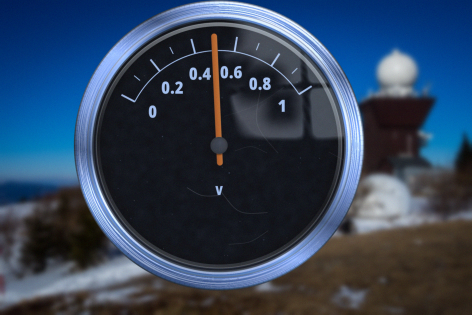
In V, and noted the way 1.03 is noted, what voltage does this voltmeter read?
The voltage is 0.5
